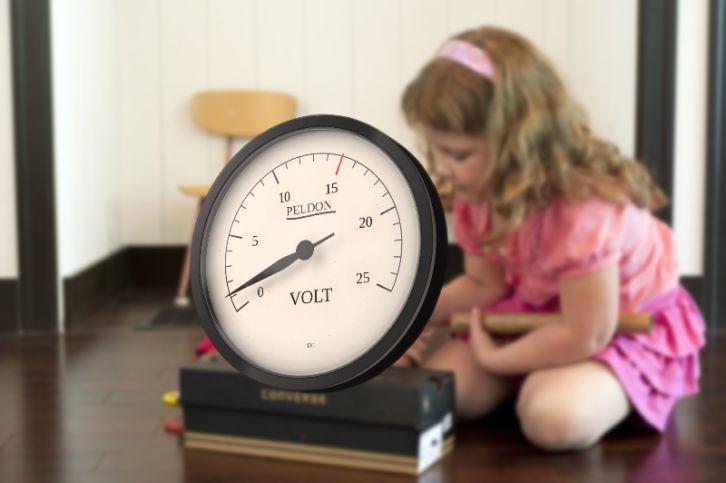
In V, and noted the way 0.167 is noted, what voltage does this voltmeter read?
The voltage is 1
